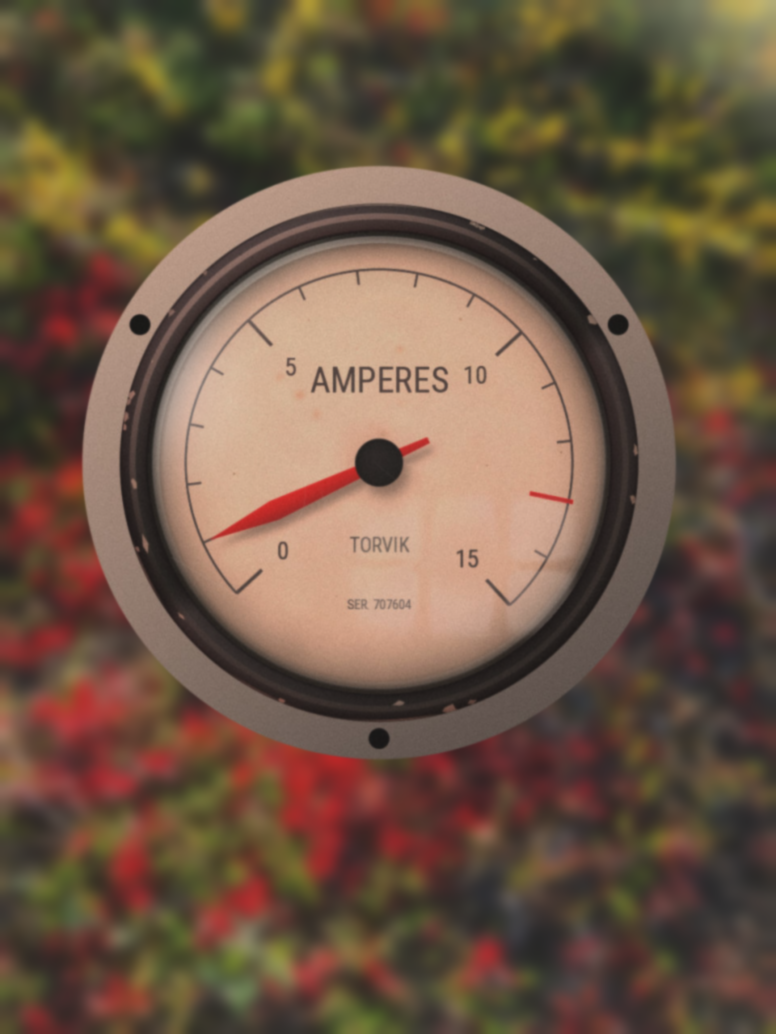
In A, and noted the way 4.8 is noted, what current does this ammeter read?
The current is 1
